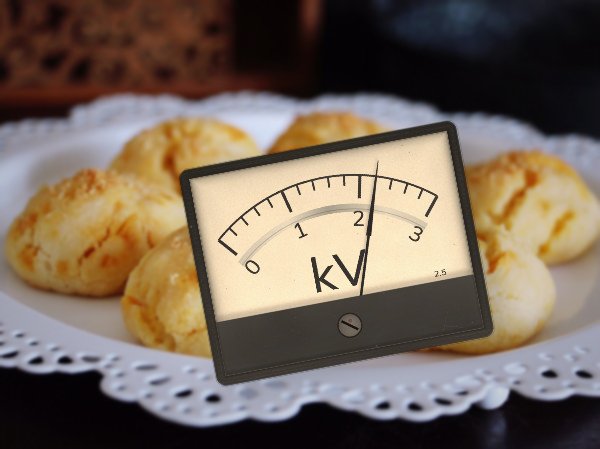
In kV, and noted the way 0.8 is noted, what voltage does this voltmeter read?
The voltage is 2.2
